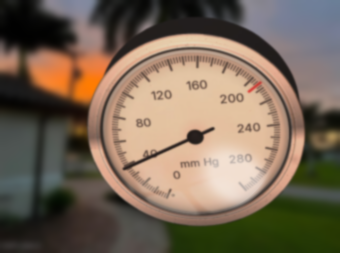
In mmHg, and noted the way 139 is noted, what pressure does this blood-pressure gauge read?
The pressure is 40
